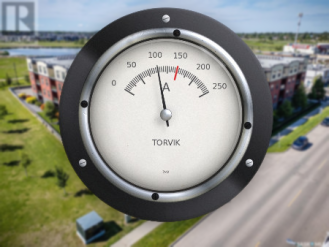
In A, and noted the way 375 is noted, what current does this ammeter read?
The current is 100
